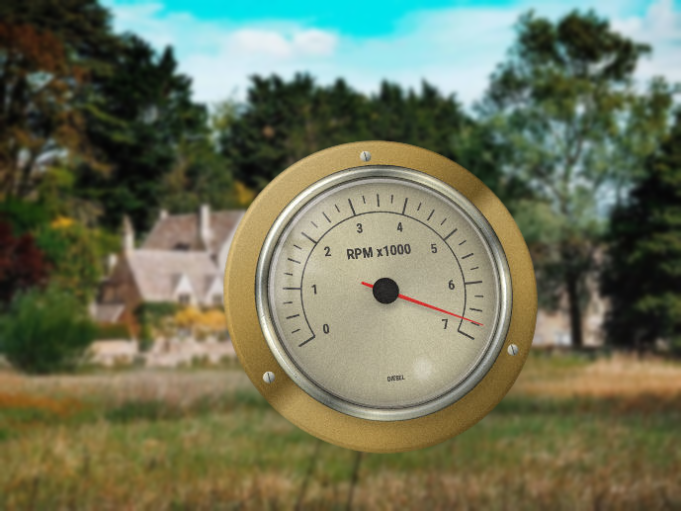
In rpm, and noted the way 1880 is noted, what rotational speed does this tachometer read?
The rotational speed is 6750
